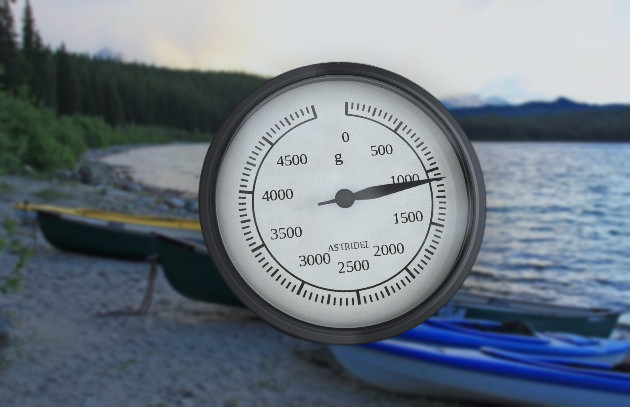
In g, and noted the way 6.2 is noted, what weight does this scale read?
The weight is 1100
